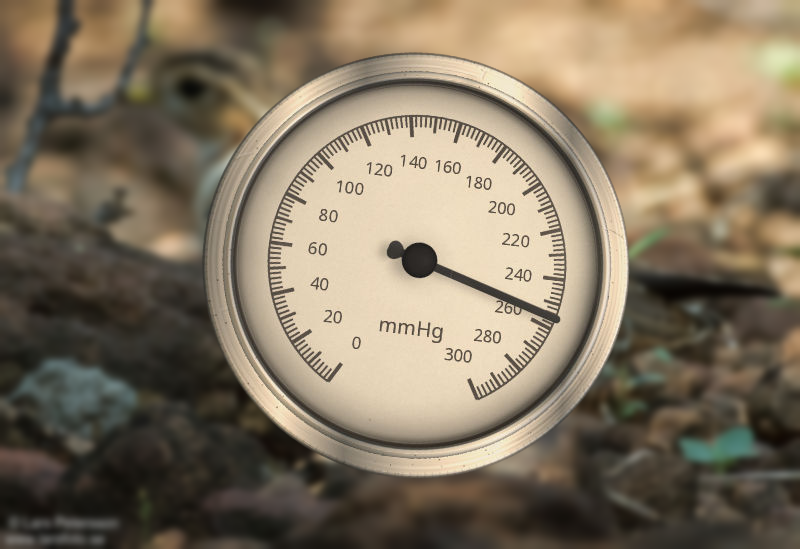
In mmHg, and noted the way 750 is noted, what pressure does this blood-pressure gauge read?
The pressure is 256
